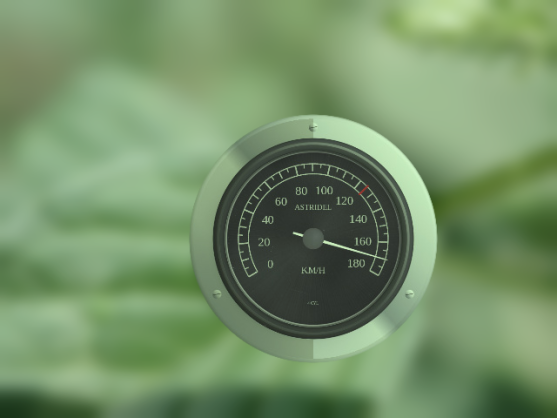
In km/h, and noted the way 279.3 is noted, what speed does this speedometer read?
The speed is 170
